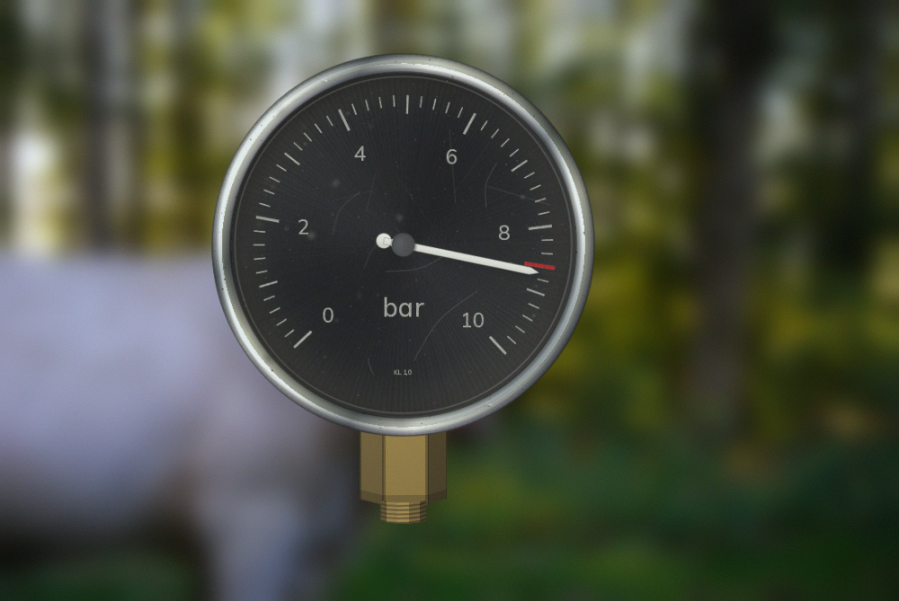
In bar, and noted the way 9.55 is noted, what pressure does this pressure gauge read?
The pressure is 8.7
